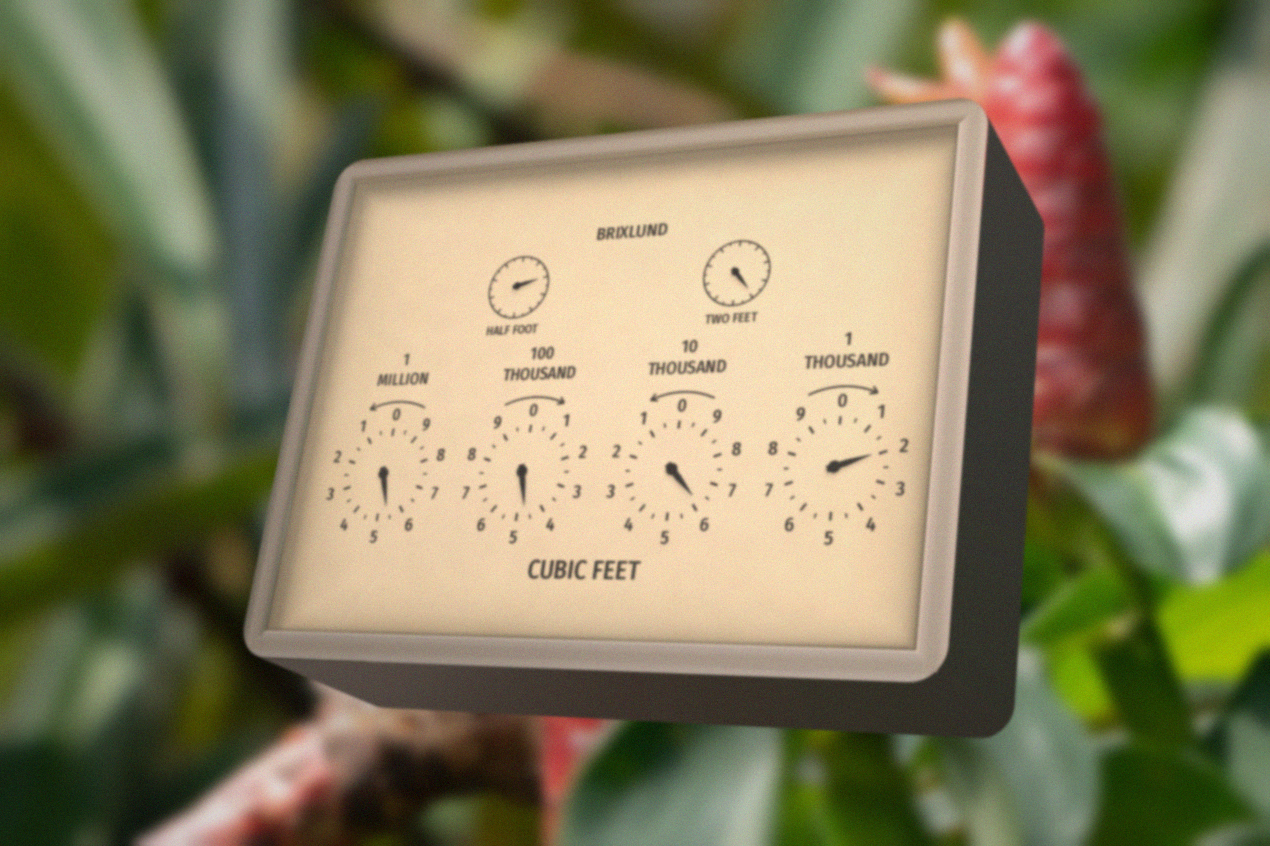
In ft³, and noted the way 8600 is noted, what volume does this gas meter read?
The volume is 546200
